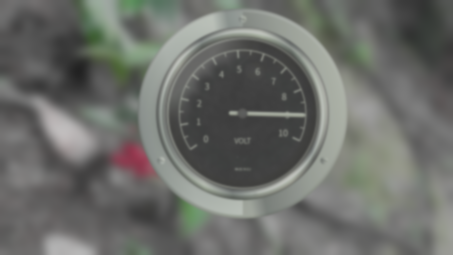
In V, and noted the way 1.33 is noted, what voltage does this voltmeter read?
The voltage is 9
